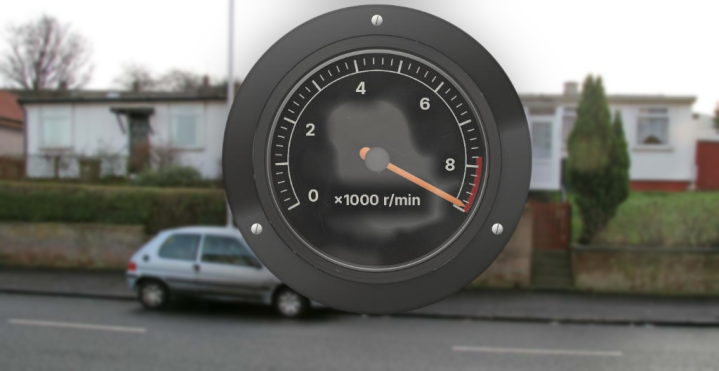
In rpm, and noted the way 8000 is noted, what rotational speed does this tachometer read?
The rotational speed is 8900
